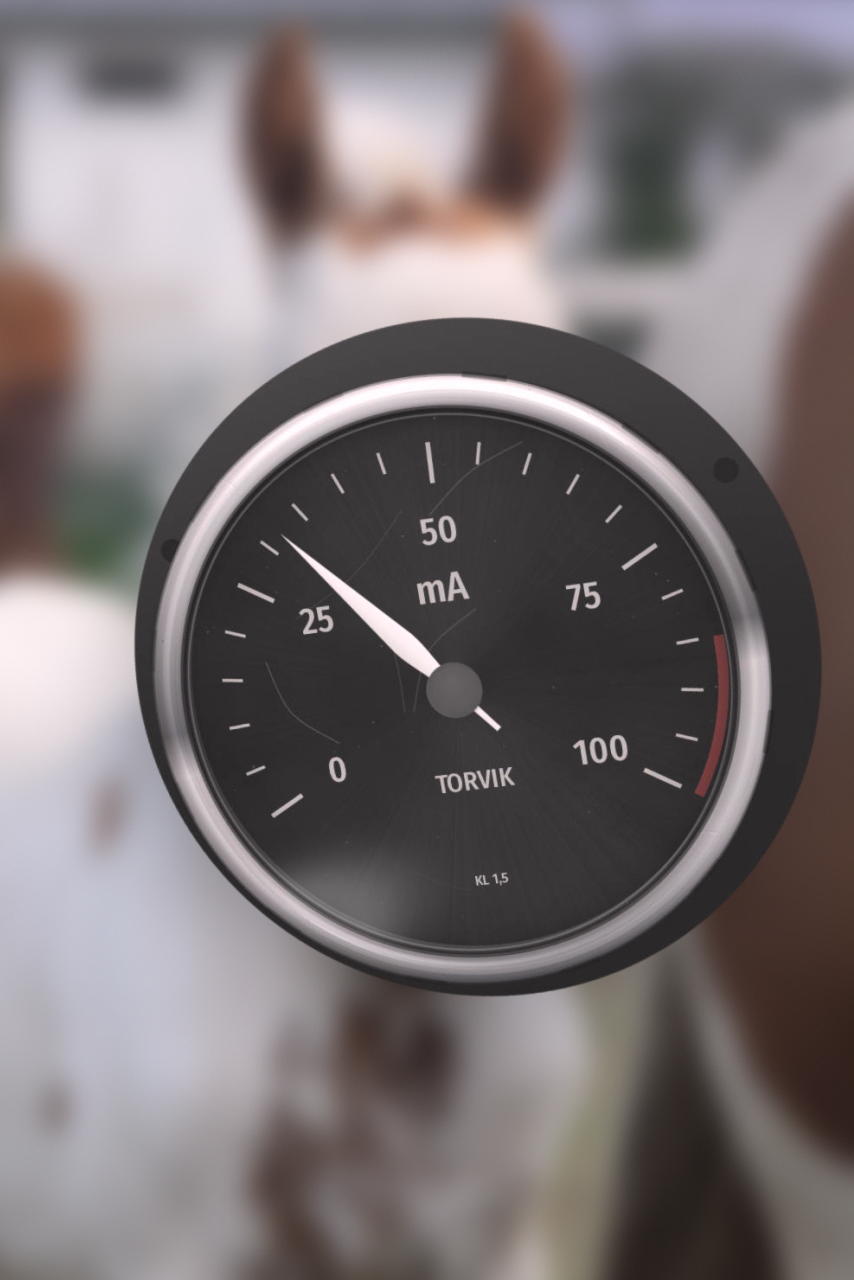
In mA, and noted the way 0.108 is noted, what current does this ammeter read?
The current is 32.5
